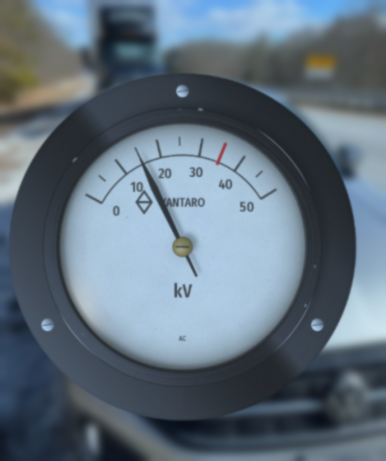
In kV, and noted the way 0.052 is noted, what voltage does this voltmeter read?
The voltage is 15
